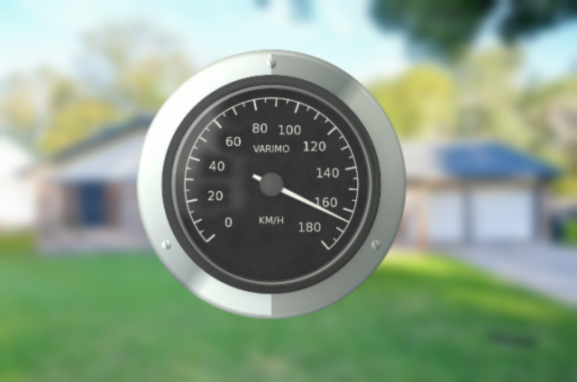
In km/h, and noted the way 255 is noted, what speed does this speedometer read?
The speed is 165
